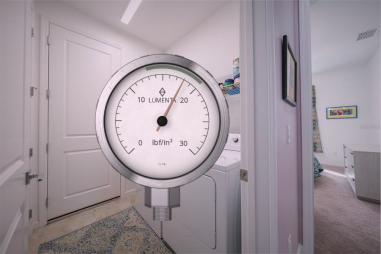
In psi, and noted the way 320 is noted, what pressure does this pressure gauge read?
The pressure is 18
